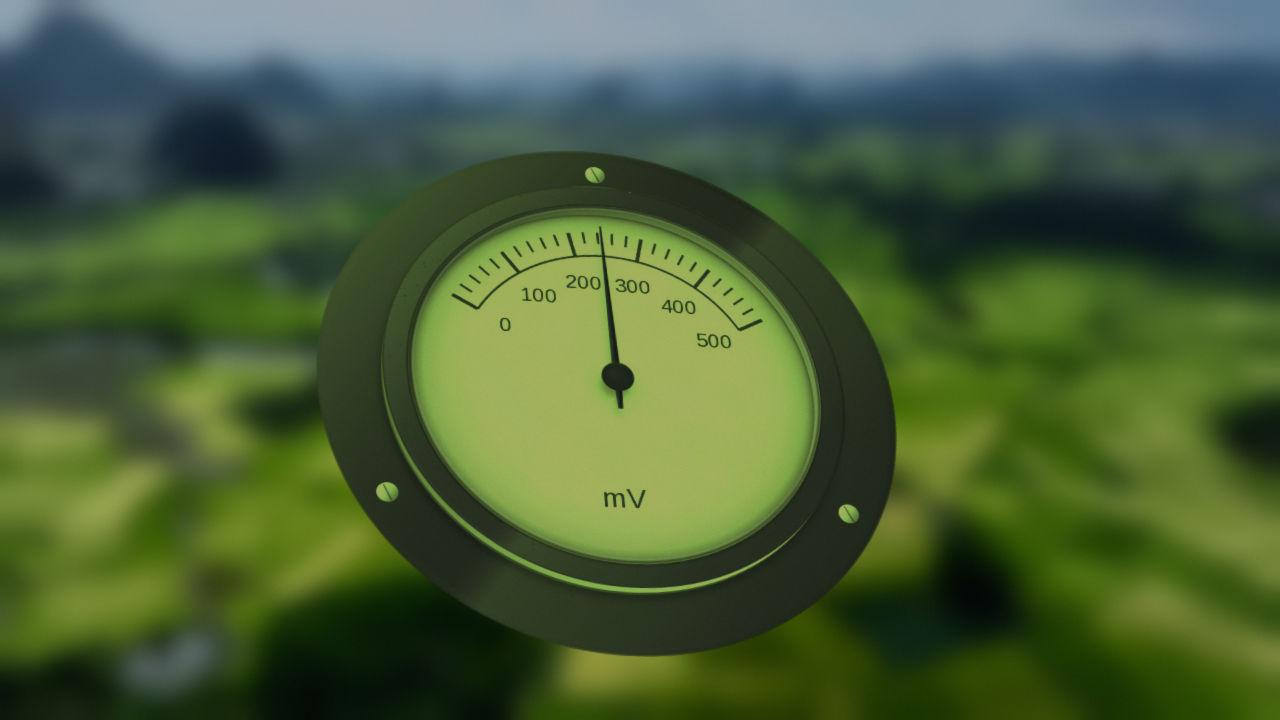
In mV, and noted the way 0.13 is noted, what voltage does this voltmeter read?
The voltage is 240
